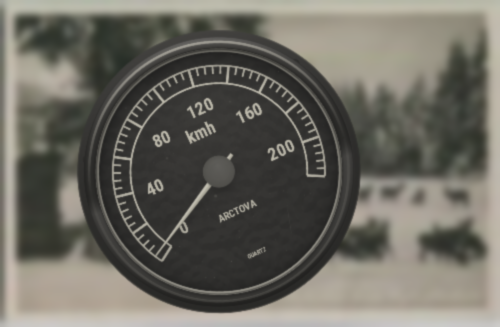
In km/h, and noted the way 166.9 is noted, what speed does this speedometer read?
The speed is 4
